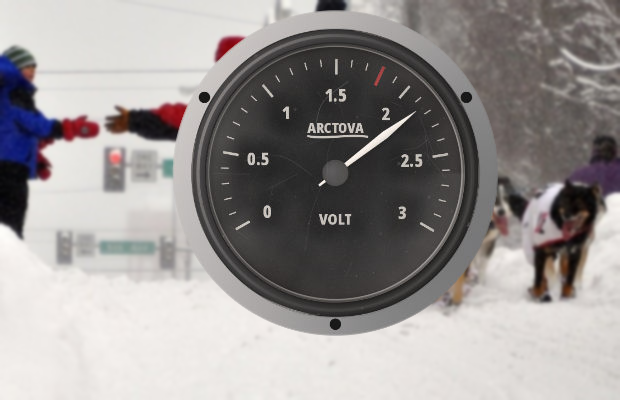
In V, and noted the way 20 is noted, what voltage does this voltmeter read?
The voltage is 2.15
